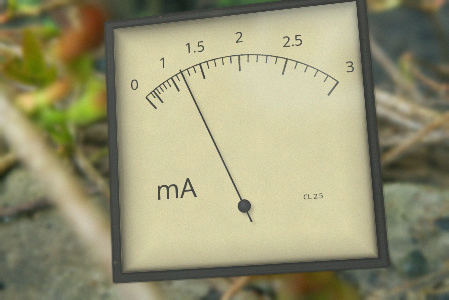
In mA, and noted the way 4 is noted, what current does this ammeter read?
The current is 1.2
